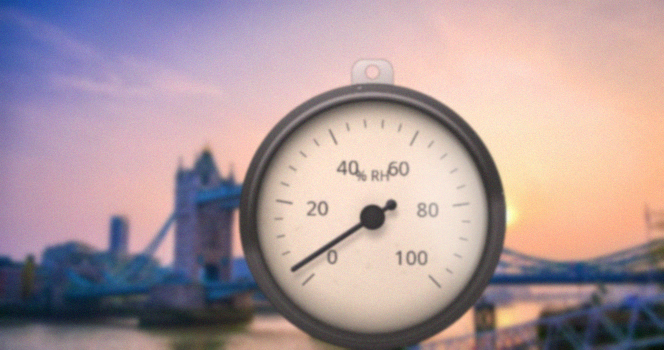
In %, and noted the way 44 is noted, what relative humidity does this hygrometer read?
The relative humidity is 4
